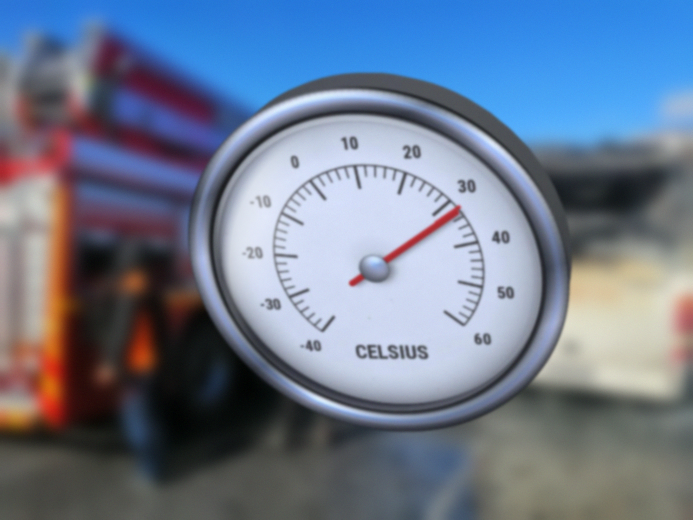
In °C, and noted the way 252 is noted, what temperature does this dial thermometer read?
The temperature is 32
